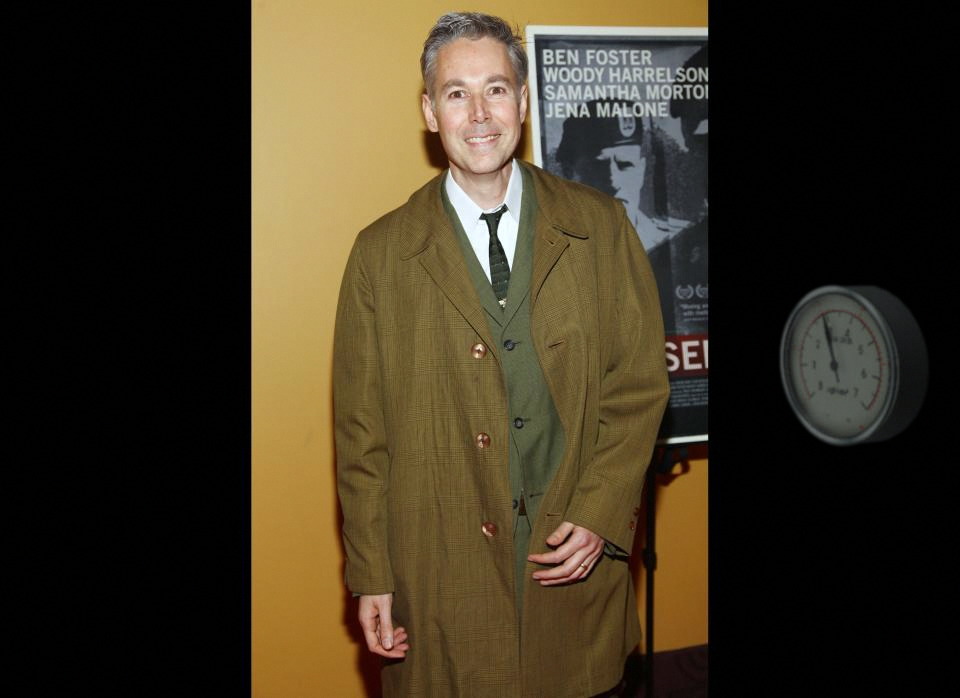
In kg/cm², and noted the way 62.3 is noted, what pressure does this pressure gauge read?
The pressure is 3
